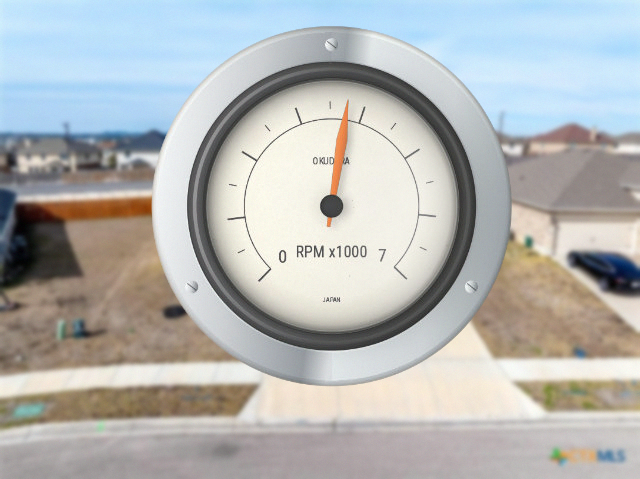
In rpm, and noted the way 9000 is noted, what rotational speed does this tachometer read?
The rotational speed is 3750
